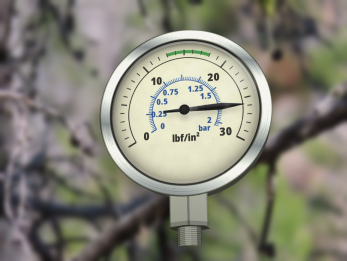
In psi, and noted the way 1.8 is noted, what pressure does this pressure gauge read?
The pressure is 26
